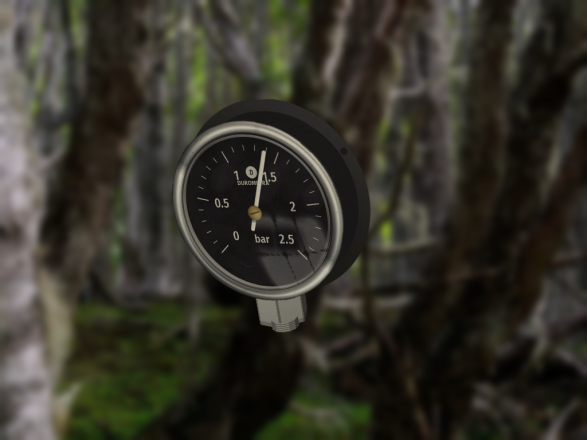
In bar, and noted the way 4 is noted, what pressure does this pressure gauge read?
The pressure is 1.4
